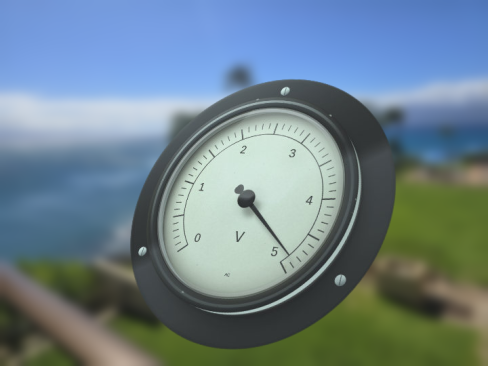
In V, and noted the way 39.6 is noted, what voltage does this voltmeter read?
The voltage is 4.85
